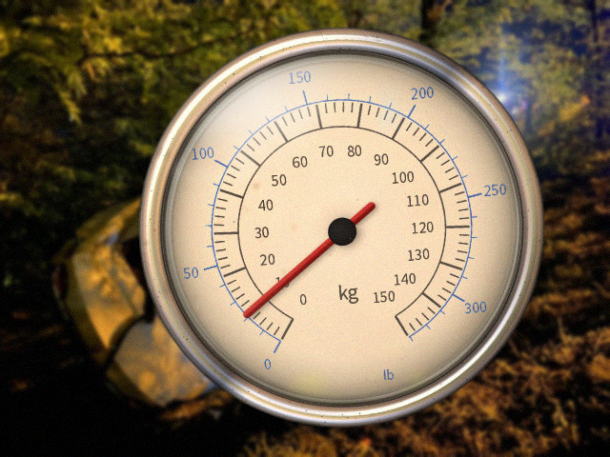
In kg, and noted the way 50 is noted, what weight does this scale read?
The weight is 10
